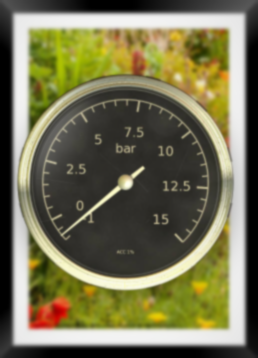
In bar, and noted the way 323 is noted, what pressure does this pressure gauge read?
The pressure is -0.75
